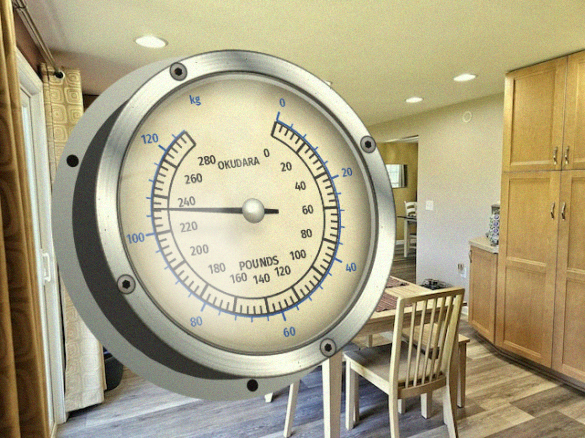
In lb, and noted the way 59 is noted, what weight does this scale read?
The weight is 232
